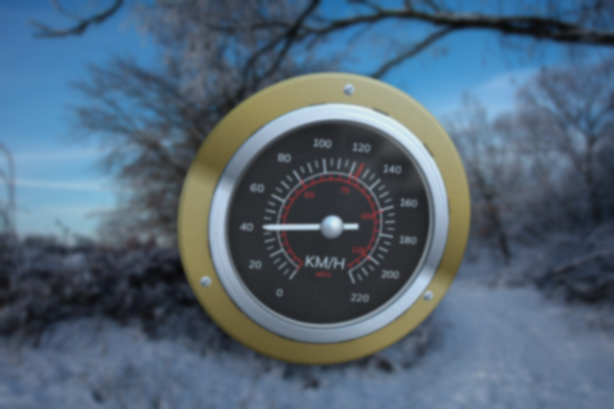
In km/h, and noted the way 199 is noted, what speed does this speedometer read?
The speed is 40
